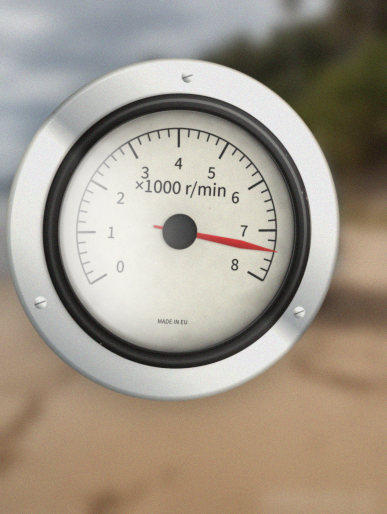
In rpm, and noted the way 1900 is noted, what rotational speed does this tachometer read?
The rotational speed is 7400
